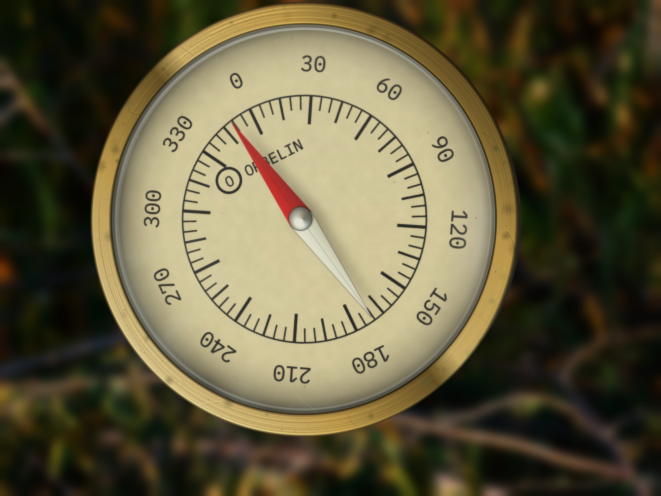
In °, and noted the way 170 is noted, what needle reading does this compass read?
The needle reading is 350
